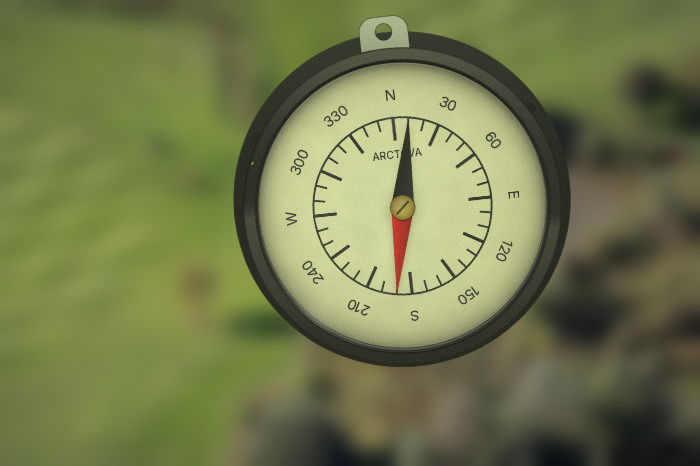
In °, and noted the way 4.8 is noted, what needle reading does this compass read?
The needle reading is 190
